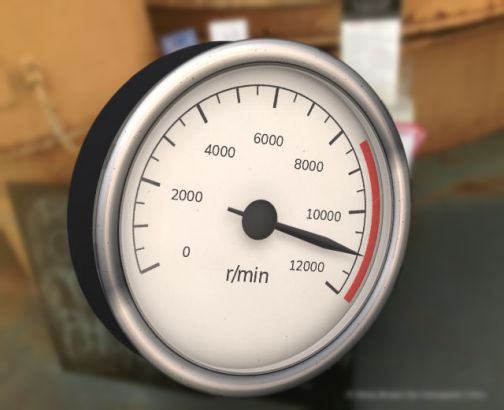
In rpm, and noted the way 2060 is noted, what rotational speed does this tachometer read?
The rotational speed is 11000
